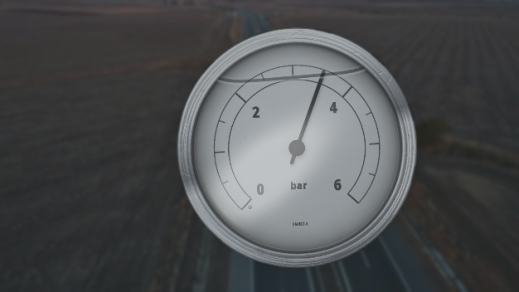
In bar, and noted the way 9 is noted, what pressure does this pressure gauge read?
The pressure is 3.5
